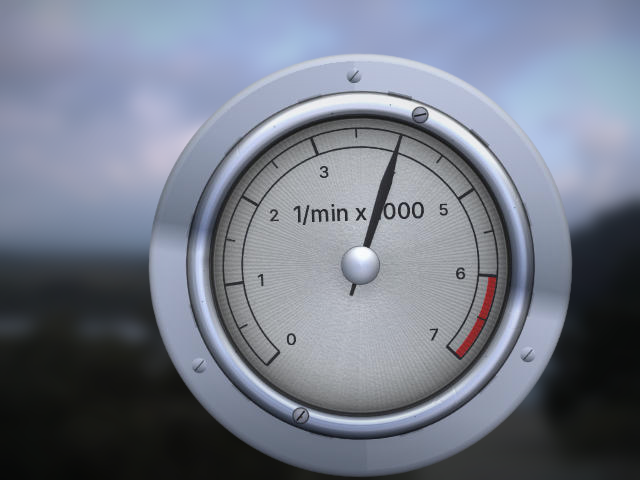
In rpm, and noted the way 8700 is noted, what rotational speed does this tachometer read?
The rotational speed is 4000
